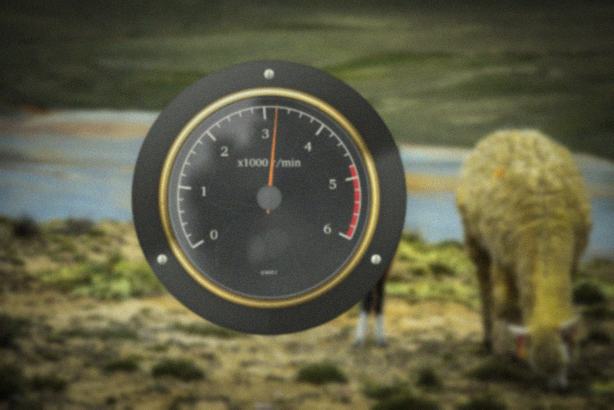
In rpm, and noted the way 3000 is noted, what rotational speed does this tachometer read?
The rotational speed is 3200
